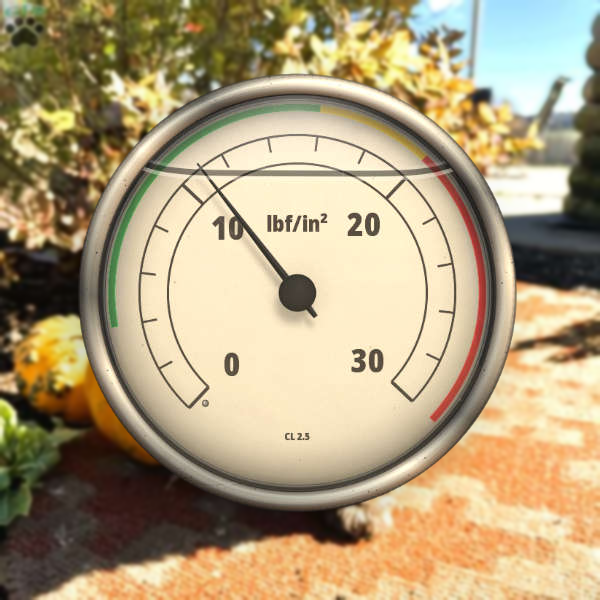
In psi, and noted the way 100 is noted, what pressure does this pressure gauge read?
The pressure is 11
